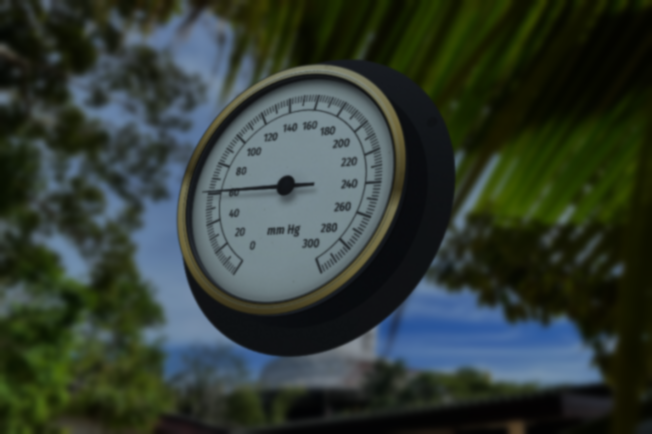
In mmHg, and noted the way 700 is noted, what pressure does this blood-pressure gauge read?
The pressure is 60
